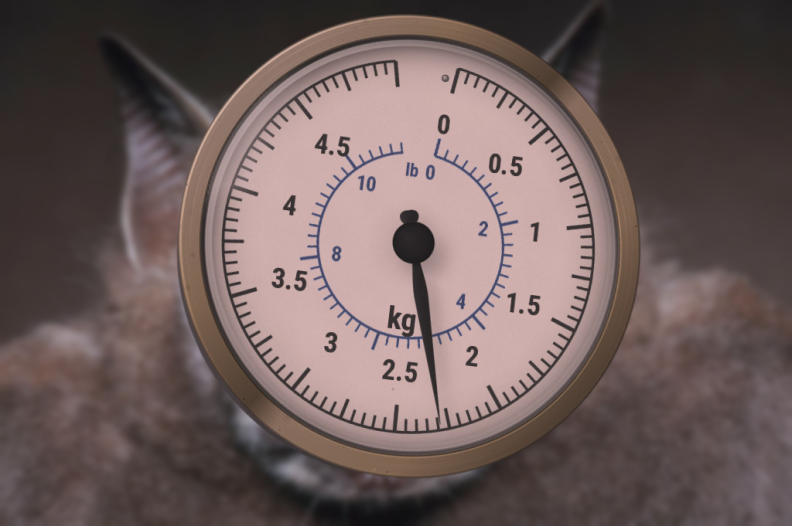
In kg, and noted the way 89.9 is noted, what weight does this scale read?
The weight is 2.3
